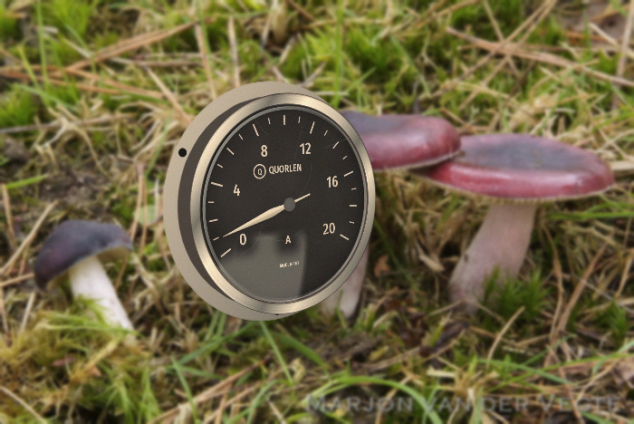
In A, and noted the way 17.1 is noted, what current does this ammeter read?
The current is 1
